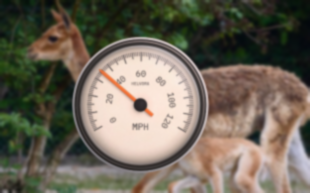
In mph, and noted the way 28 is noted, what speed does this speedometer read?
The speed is 35
